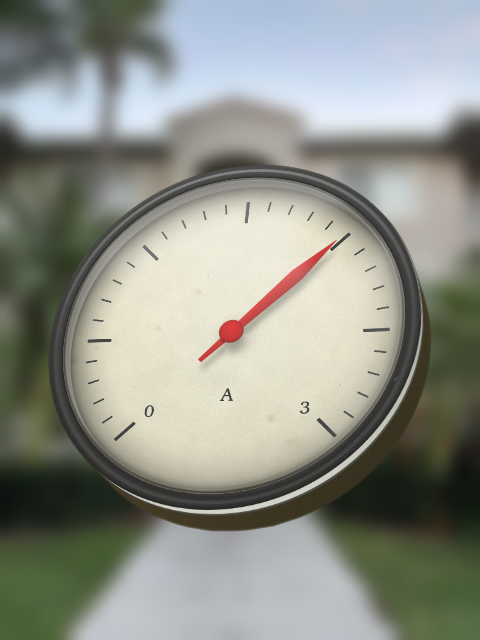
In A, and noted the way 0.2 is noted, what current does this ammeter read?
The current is 2
